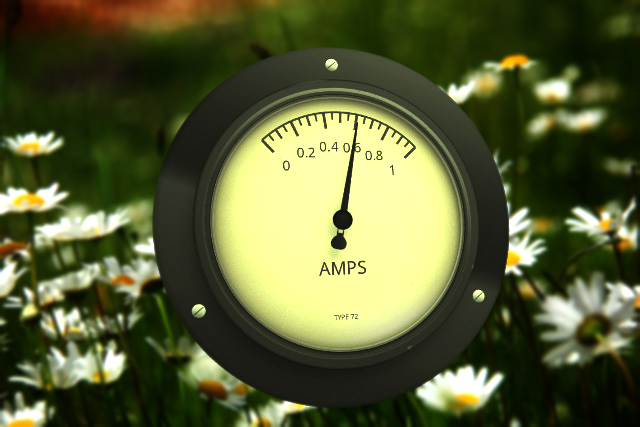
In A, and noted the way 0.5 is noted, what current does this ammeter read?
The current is 0.6
